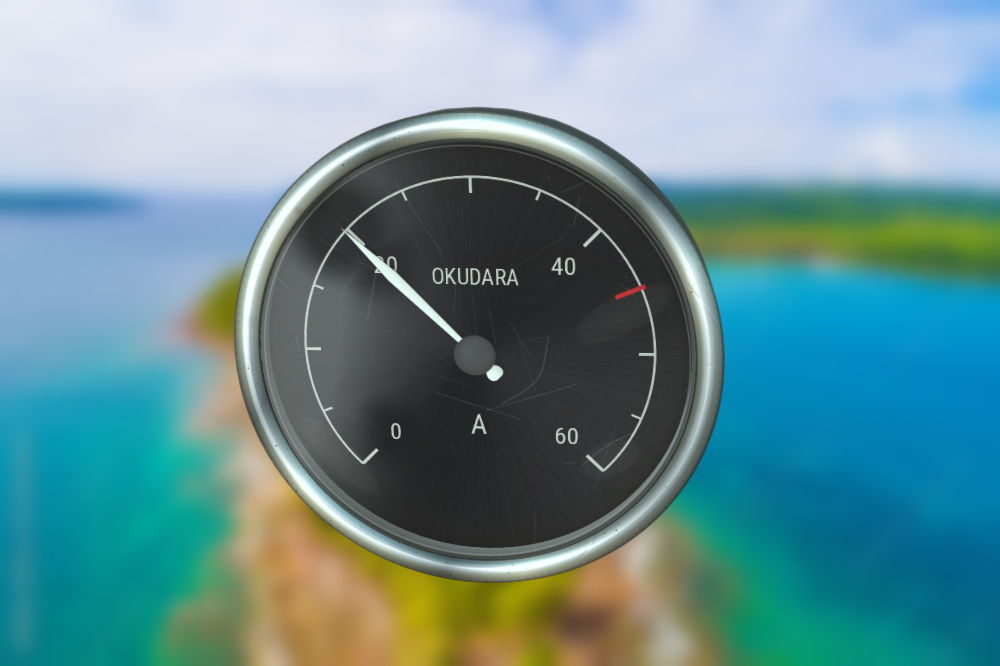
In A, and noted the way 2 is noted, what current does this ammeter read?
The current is 20
